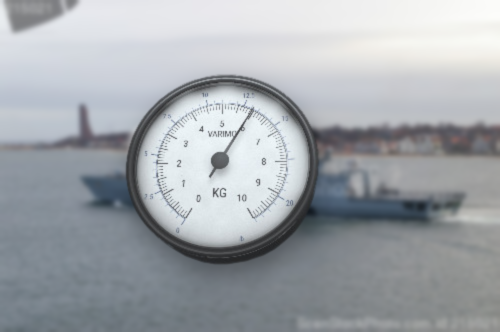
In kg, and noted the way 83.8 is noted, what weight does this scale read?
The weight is 6
